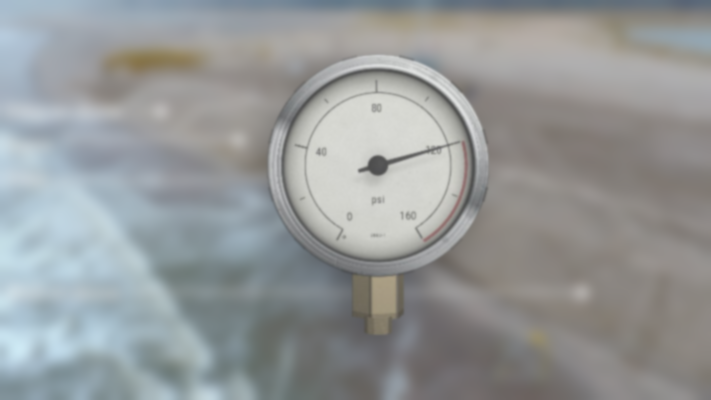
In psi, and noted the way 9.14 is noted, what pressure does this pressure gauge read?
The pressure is 120
